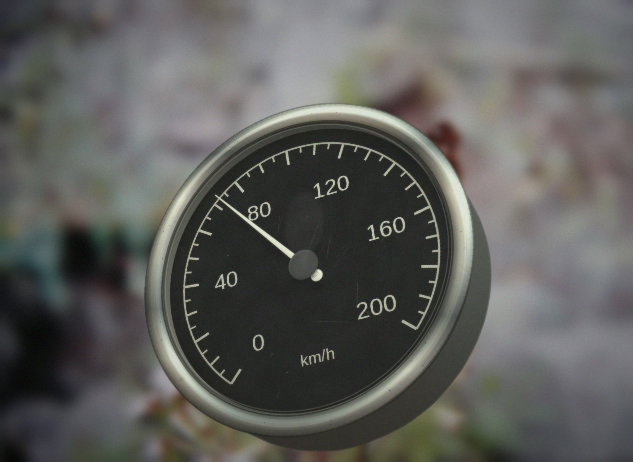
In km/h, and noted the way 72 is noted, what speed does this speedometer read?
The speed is 72.5
